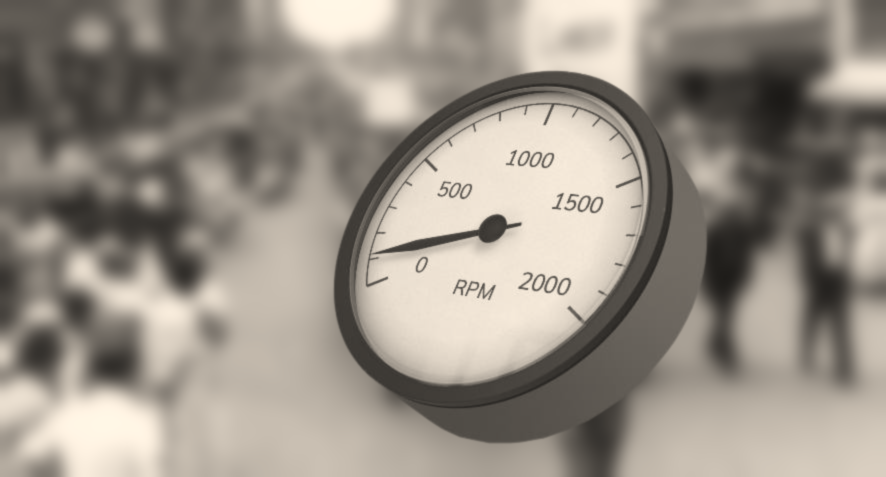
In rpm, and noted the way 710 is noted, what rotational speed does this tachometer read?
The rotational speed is 100
